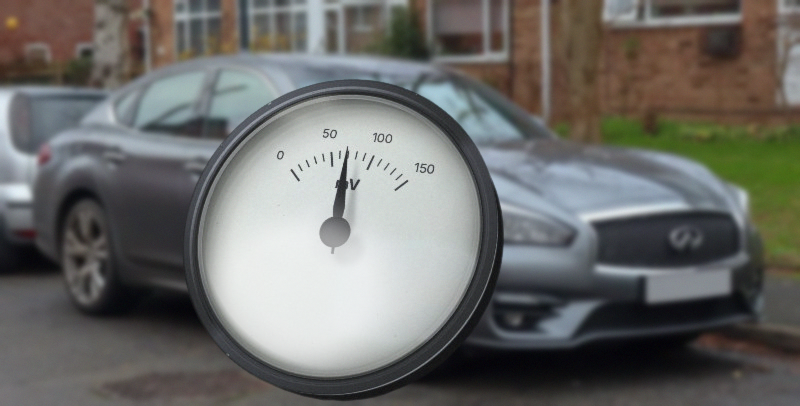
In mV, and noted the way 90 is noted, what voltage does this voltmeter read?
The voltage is 70
